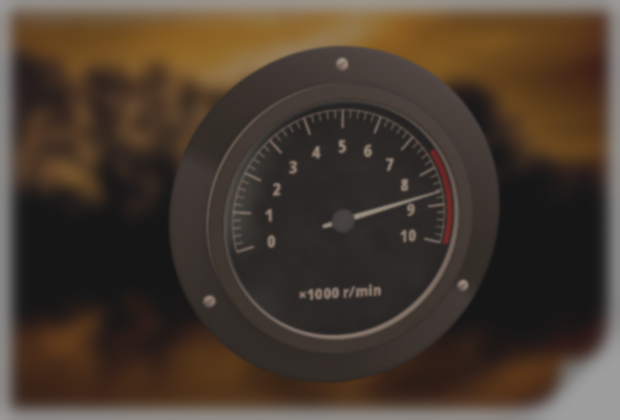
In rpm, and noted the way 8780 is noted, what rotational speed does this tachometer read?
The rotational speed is 8600
